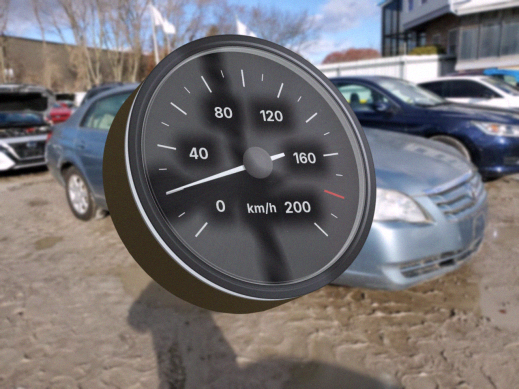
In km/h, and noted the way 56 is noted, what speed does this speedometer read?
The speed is 20
